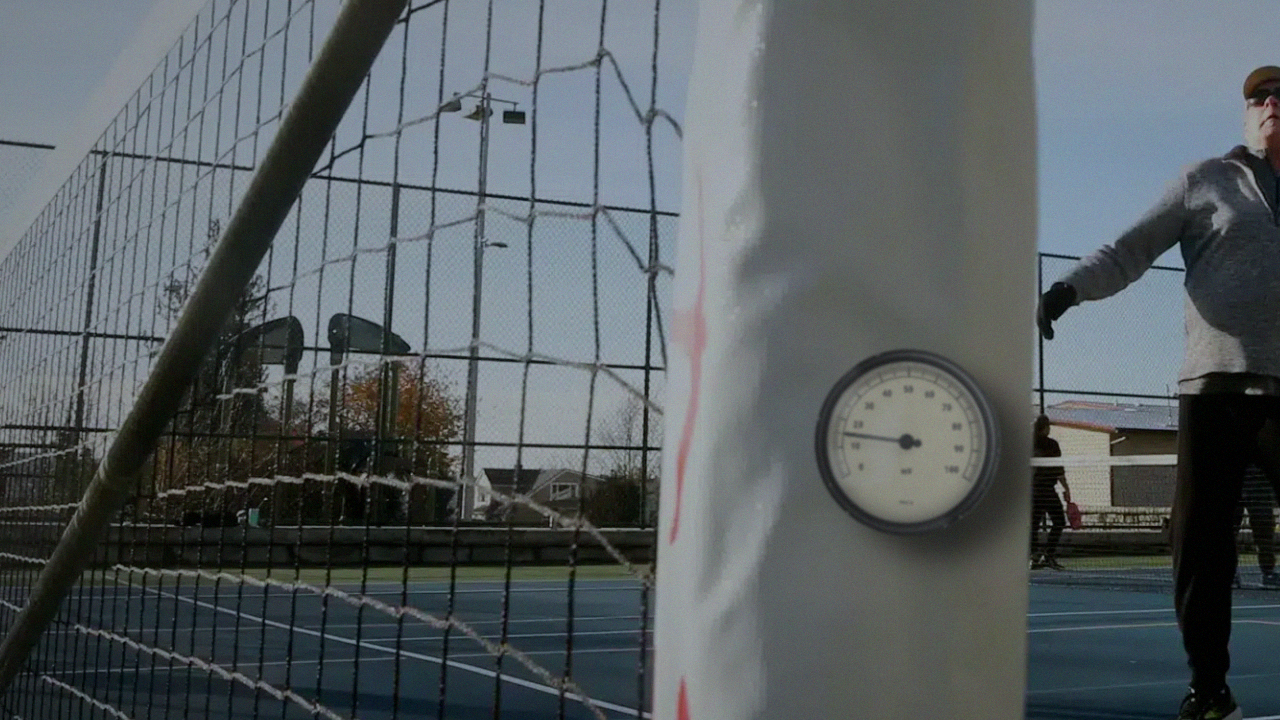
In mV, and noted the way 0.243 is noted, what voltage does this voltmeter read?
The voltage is 15
